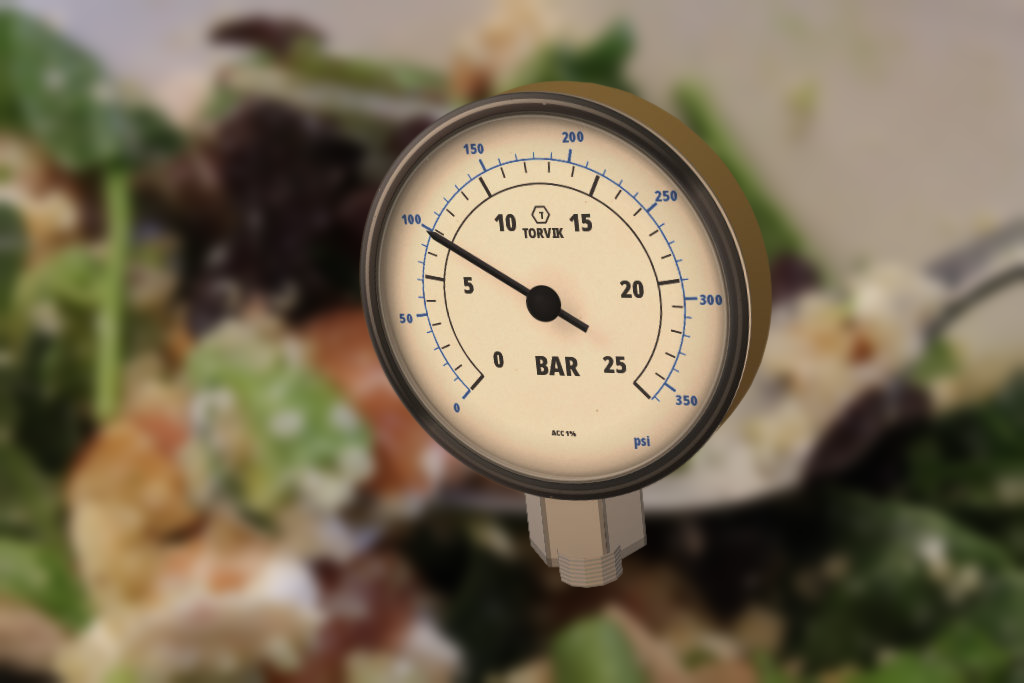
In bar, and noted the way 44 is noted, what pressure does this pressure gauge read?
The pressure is 7
